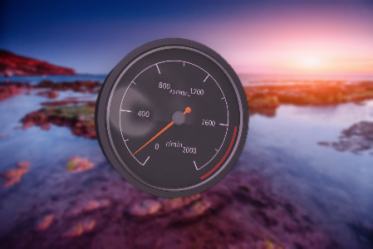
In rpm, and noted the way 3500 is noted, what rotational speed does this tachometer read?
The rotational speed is 100
